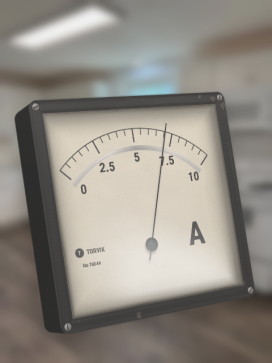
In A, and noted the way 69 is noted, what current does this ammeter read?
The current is 7
